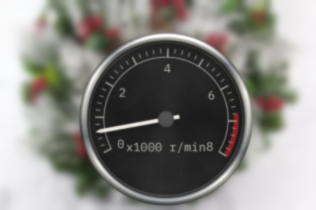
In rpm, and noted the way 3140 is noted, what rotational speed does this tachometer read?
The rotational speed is 600
